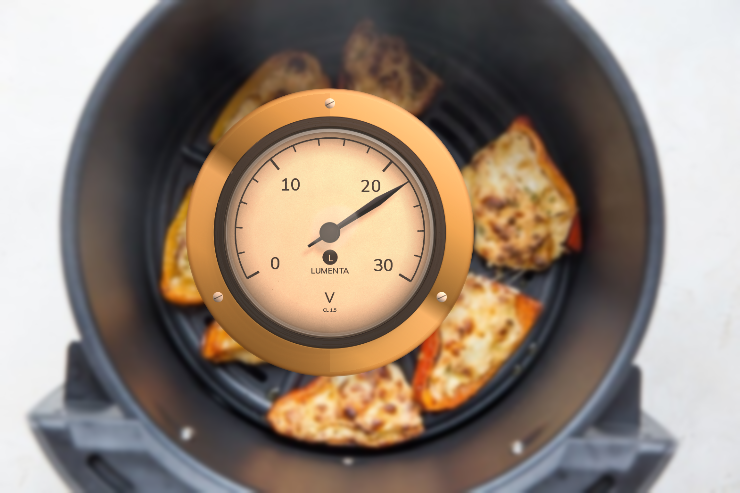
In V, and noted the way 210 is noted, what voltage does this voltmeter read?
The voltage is 22
